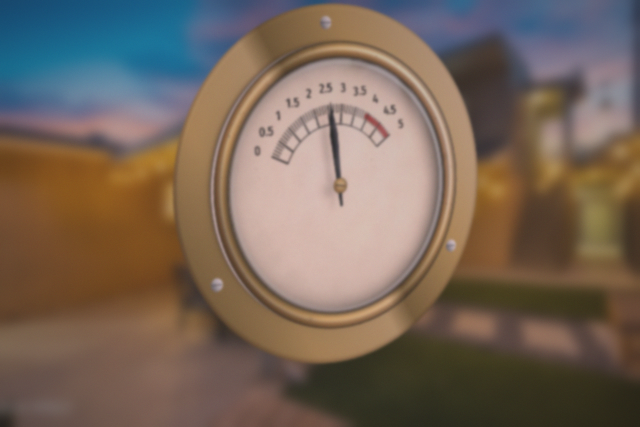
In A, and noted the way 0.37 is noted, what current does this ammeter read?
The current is 2.5
